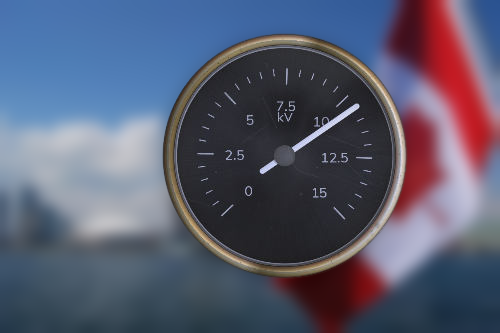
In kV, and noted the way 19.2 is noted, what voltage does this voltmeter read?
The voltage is 10.5
